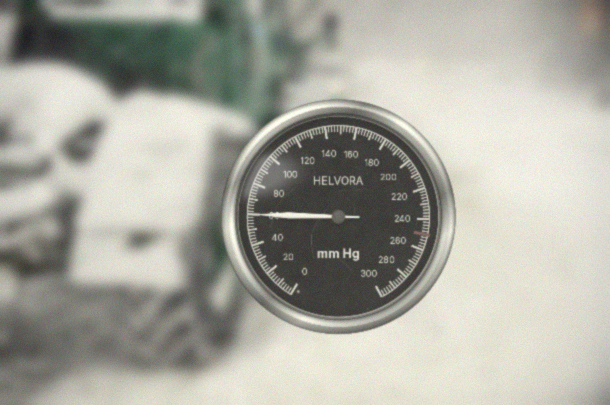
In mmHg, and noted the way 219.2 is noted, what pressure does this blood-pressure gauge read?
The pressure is 60
